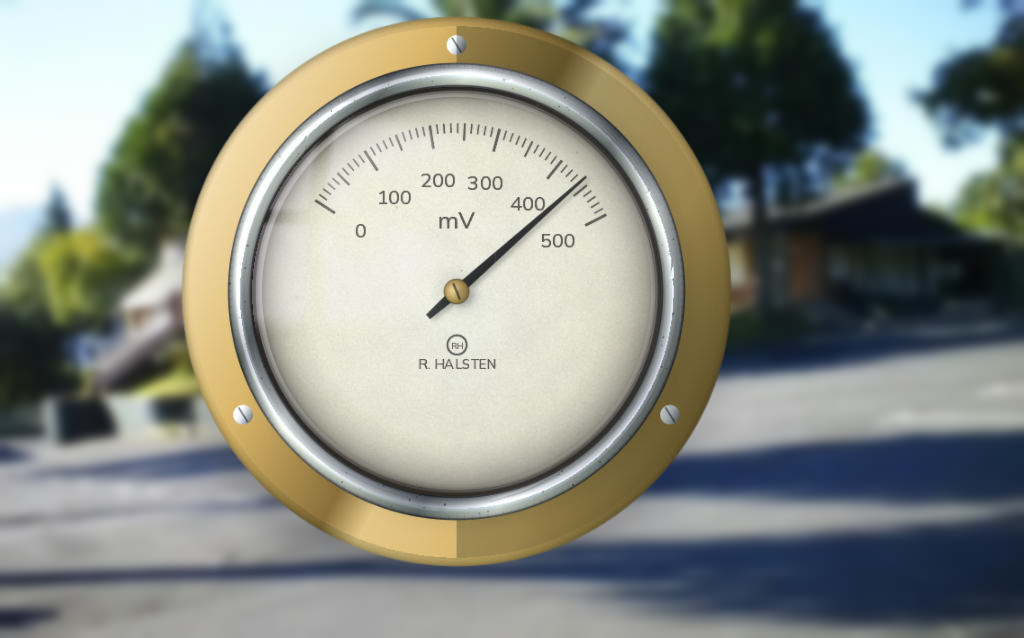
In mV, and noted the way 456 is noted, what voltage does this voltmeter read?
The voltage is 440
